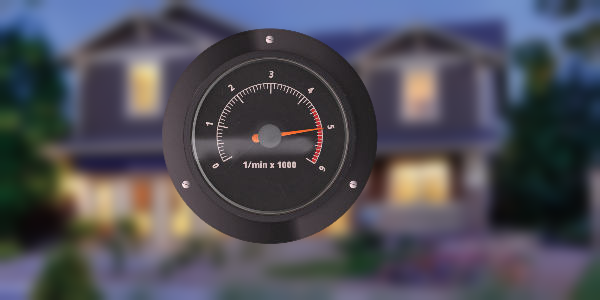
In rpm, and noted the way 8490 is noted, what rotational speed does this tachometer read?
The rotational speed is 5000
